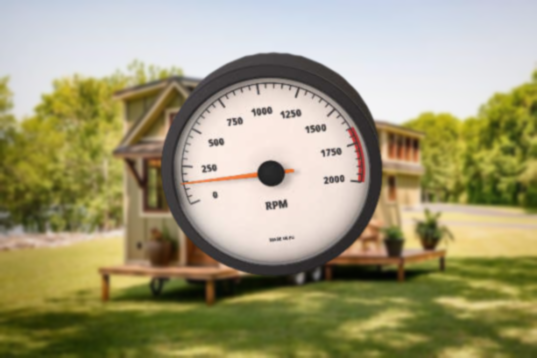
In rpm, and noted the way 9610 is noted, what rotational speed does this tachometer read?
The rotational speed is 150
